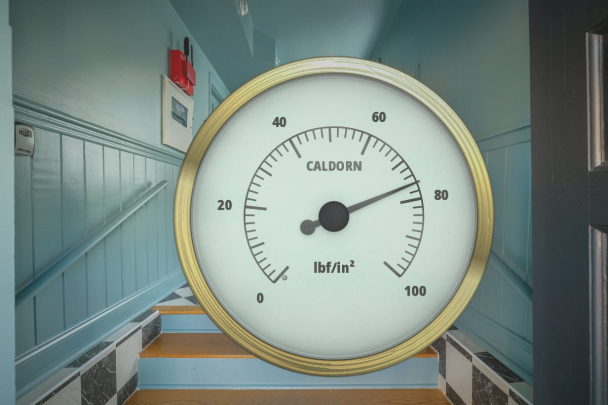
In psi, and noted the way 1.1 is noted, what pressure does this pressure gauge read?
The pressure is 76
